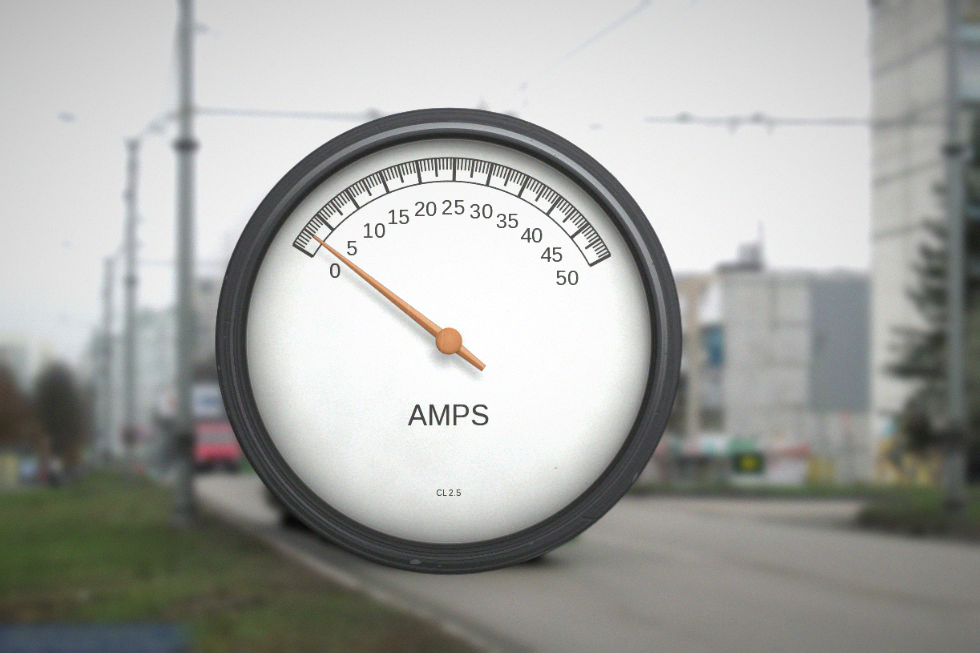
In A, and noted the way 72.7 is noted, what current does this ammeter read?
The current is 2.5
